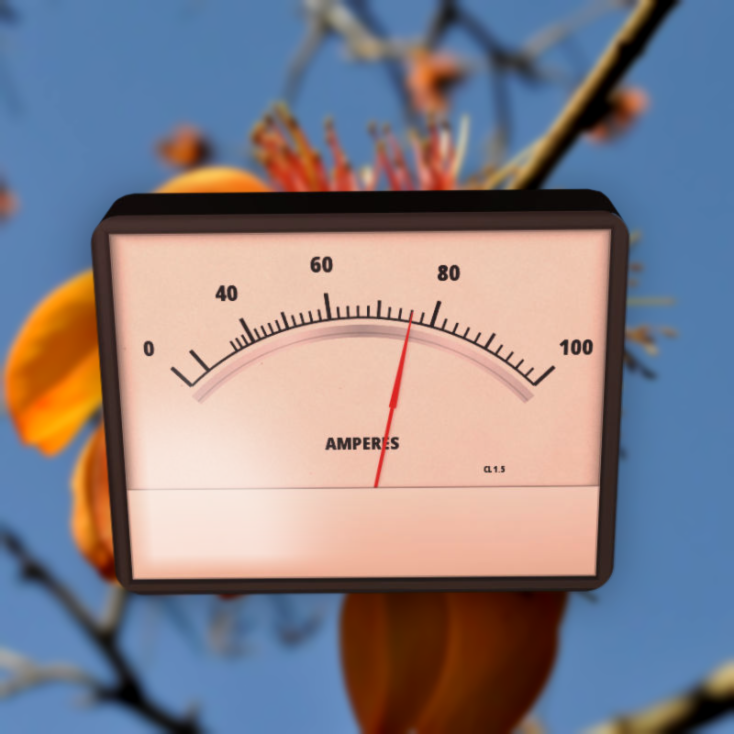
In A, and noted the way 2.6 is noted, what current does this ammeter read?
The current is 76
